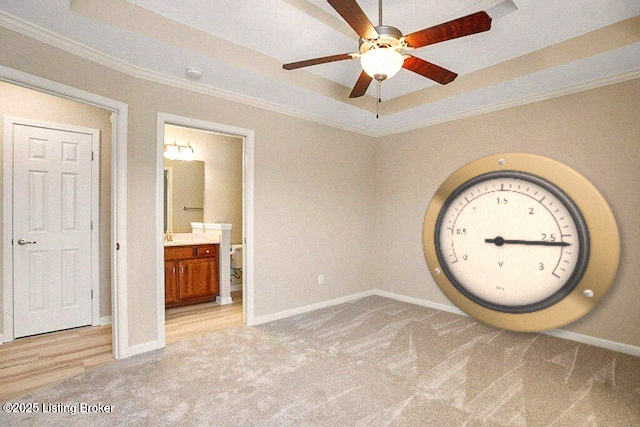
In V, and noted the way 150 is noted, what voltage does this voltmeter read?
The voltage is 2.6
